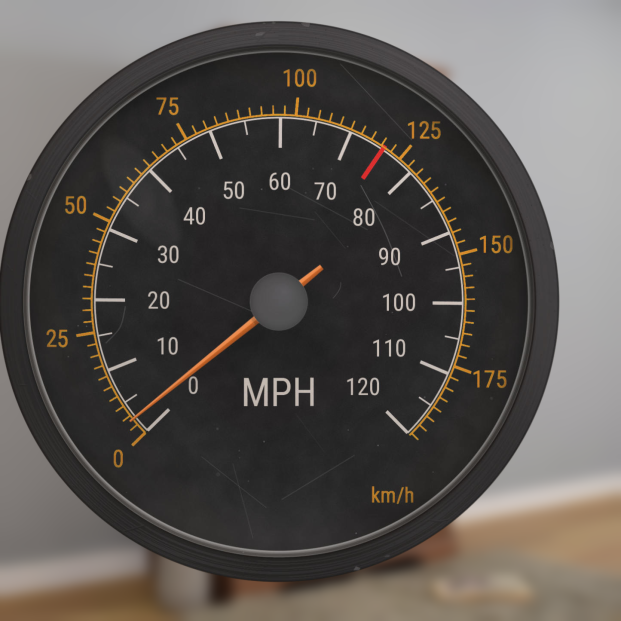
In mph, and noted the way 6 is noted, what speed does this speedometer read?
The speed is 2.5
